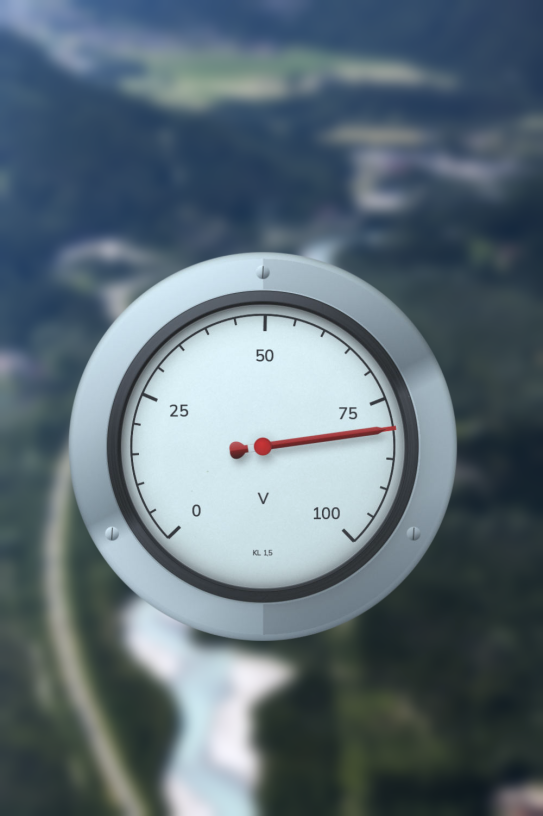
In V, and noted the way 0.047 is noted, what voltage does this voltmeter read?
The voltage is 80
